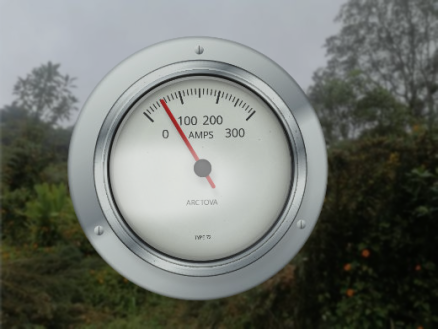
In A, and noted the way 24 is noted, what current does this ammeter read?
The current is 50
